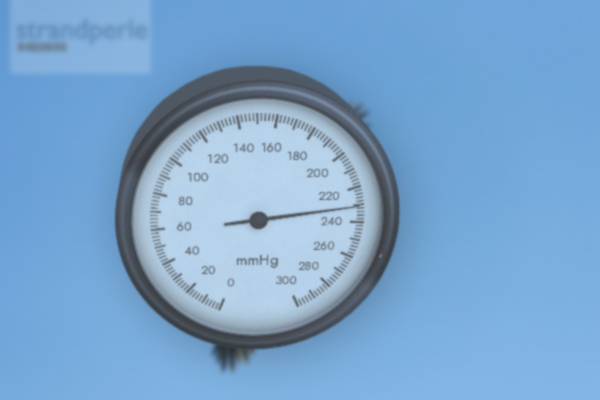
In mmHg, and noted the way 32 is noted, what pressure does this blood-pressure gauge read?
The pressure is 230
